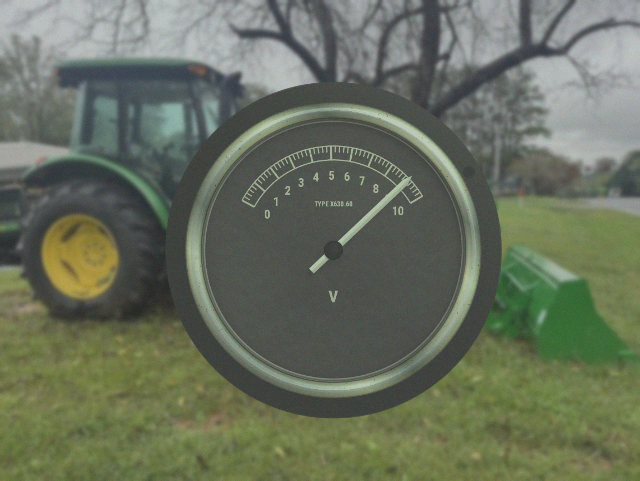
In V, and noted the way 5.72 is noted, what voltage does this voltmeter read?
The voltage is 9
